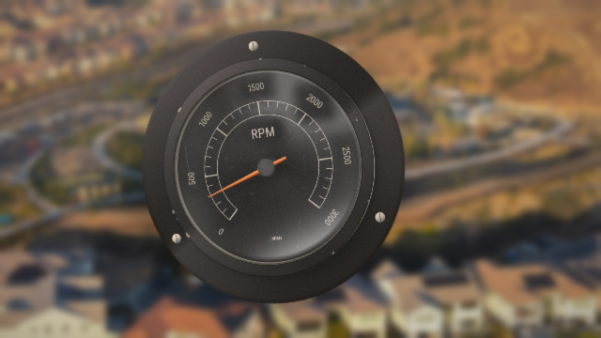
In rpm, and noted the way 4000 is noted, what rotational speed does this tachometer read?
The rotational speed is 300
